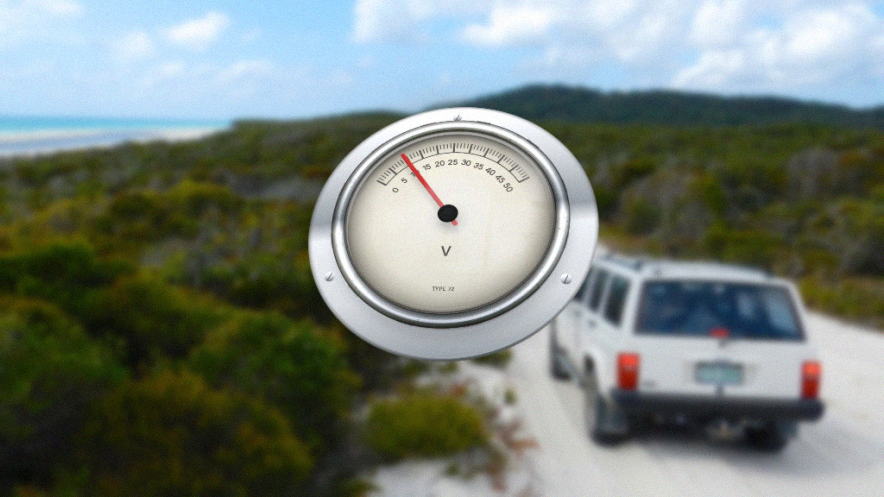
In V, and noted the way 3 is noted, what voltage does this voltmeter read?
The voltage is 10
